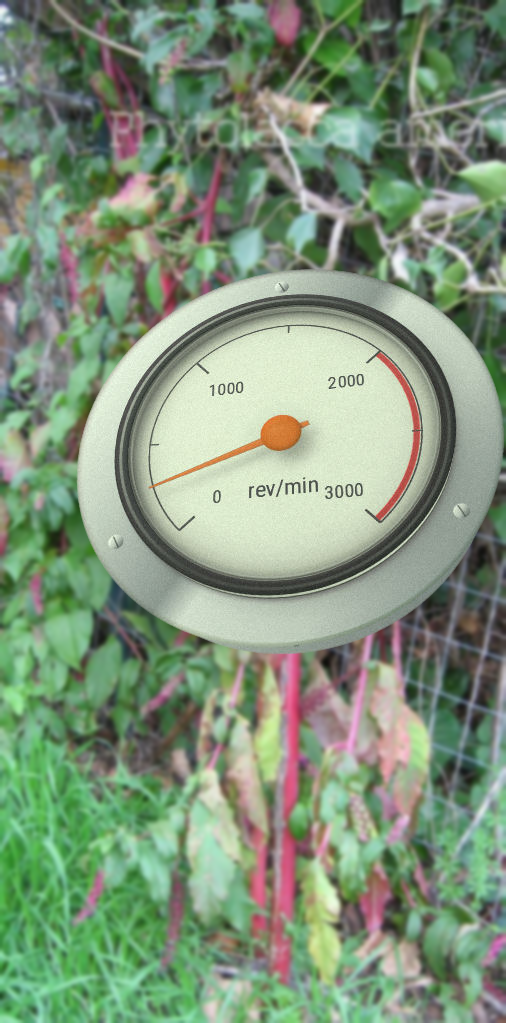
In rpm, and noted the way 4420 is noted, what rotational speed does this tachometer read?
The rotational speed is 250
